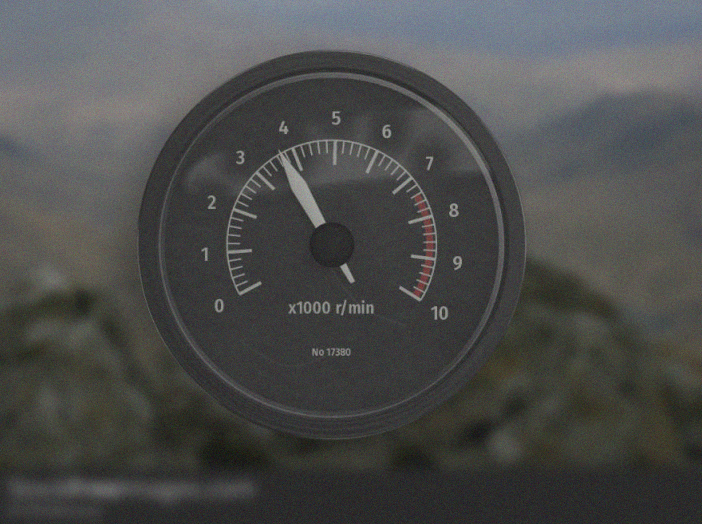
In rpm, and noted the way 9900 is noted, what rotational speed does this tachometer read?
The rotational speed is 3700
